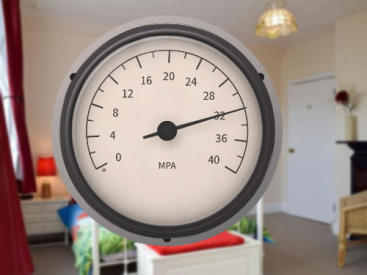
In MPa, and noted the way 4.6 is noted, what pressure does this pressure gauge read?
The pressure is 32
